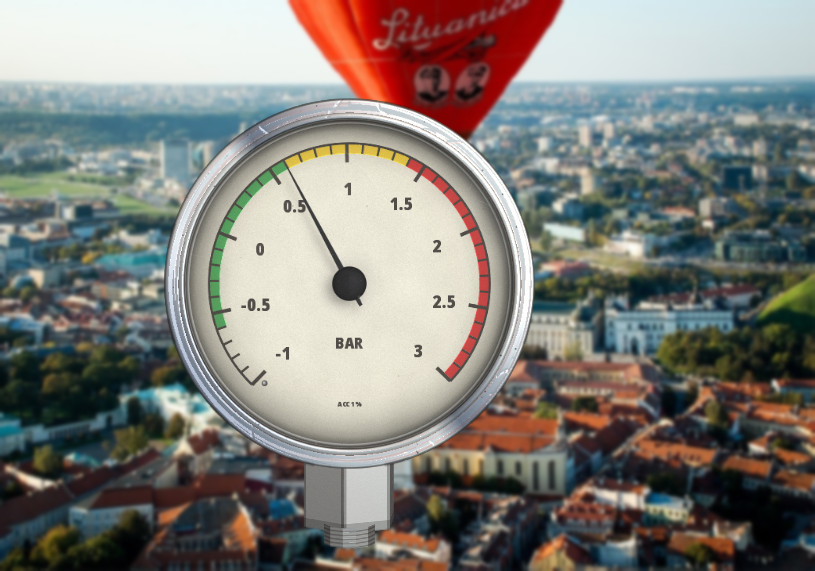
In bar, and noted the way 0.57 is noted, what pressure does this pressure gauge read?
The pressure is 0.6
